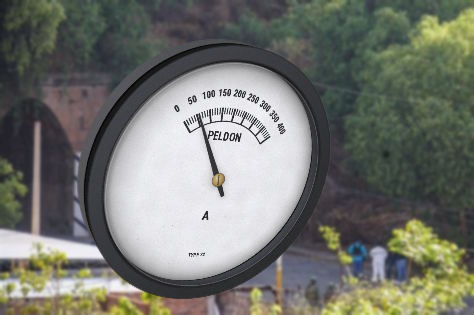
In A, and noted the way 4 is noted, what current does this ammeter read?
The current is 50
